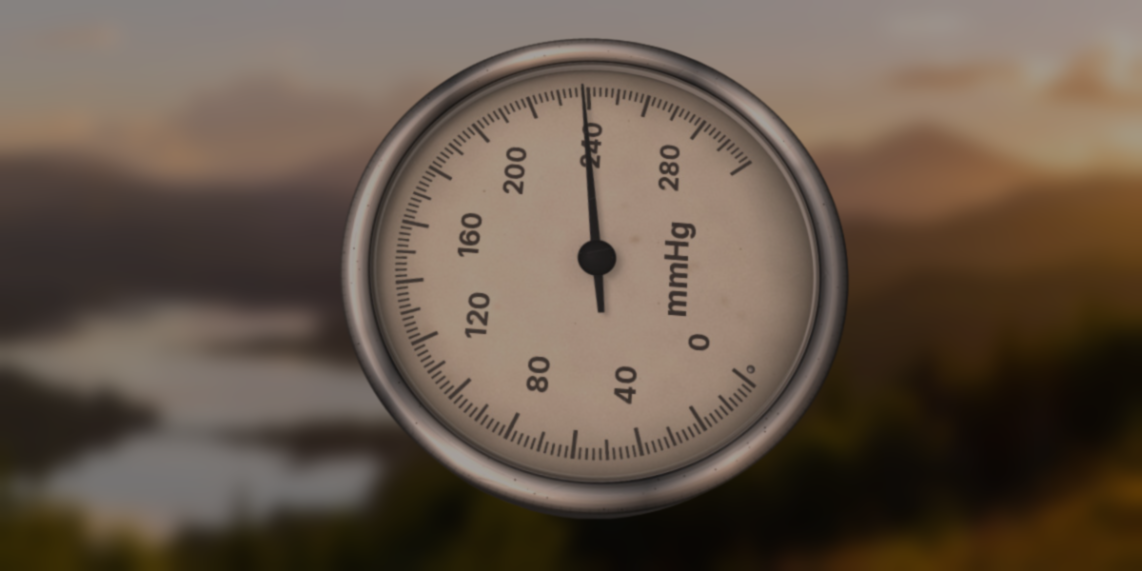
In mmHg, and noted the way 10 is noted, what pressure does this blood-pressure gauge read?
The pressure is 238
